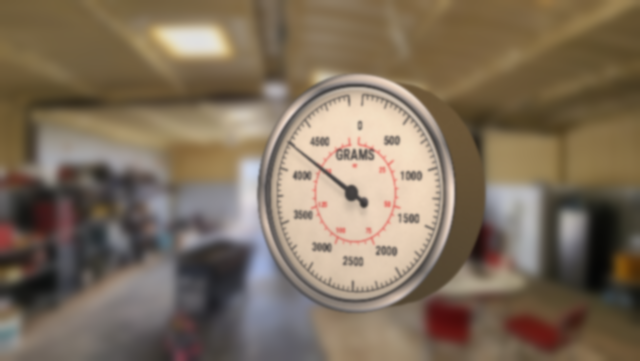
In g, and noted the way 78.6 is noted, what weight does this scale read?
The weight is 4250
